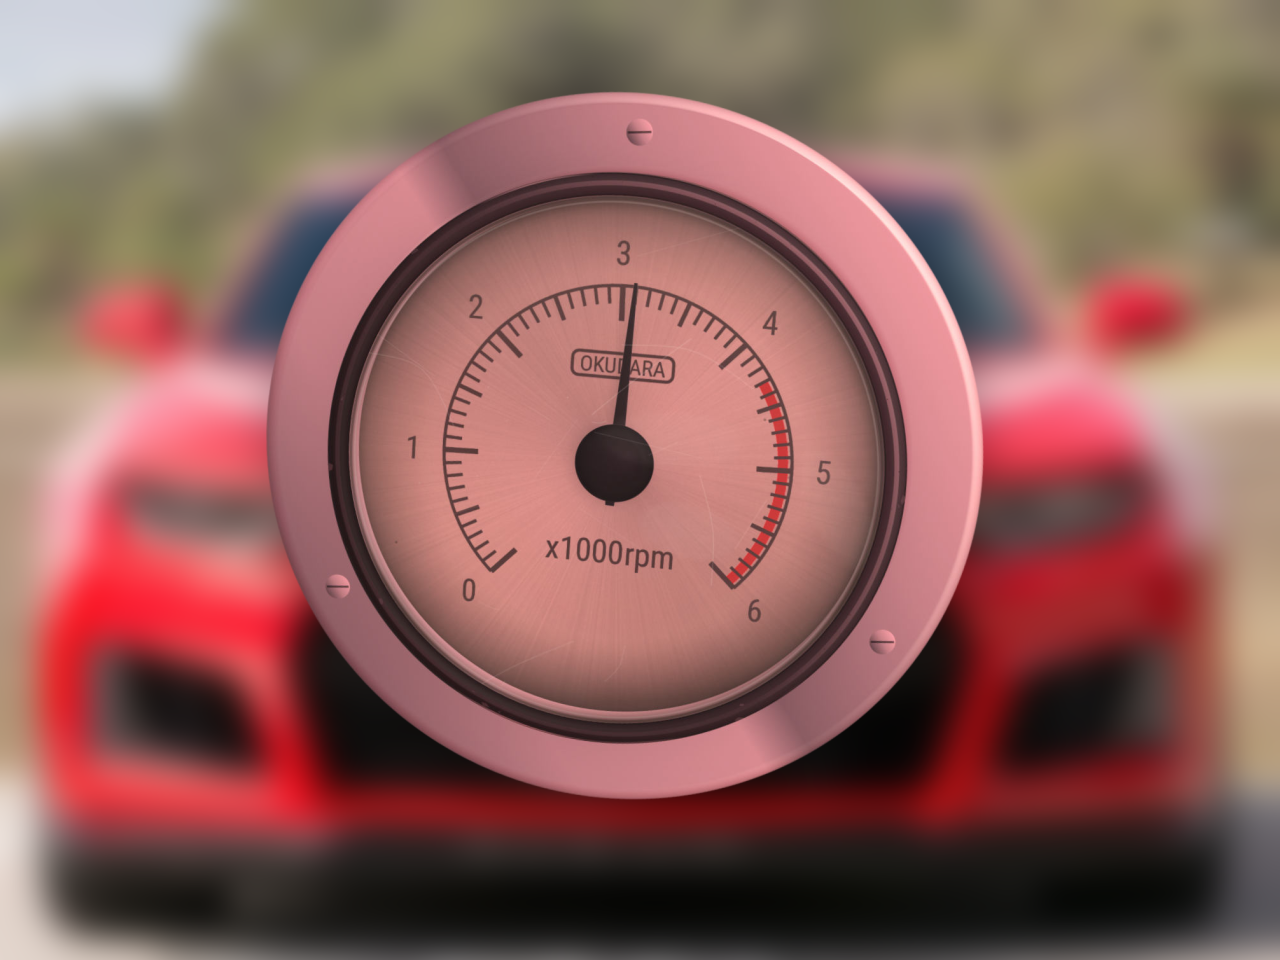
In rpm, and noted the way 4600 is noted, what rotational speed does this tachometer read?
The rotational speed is 3100
